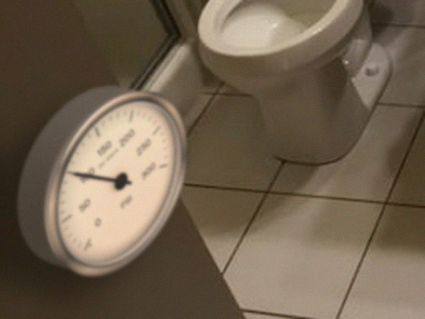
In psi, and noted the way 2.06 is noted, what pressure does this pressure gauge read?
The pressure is 100
